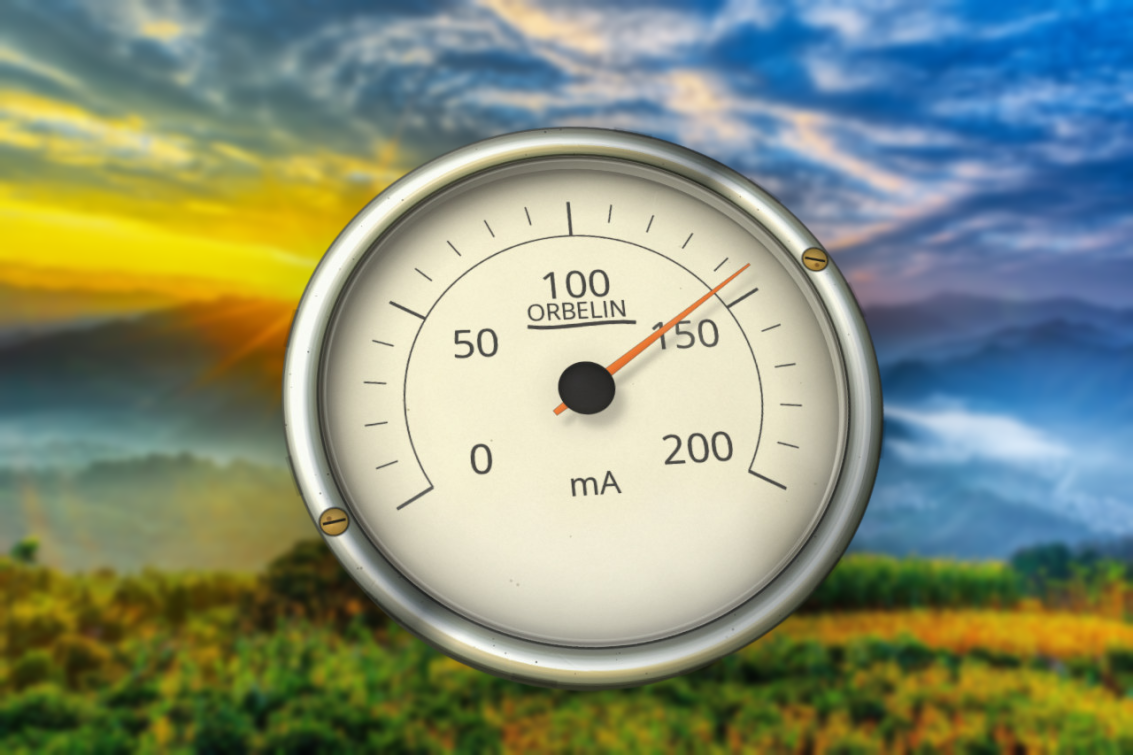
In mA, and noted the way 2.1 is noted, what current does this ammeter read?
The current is 145
